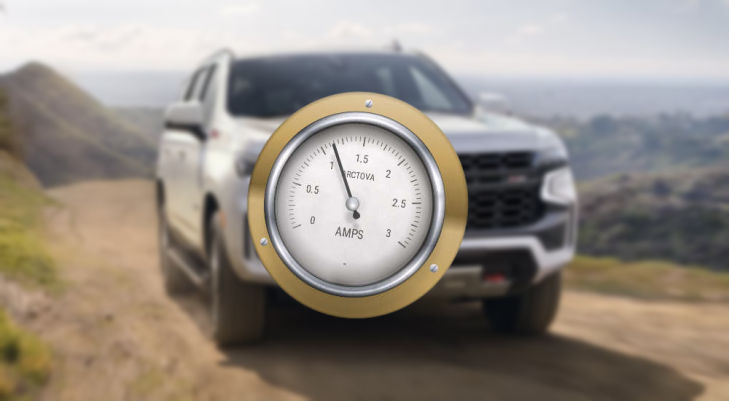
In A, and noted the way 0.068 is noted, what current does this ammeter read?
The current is 1.15
